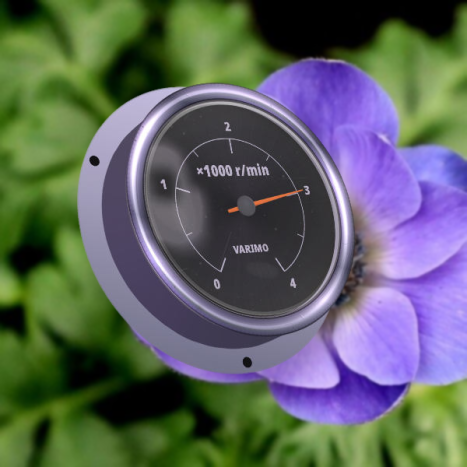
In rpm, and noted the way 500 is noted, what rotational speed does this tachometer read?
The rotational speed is 3000
